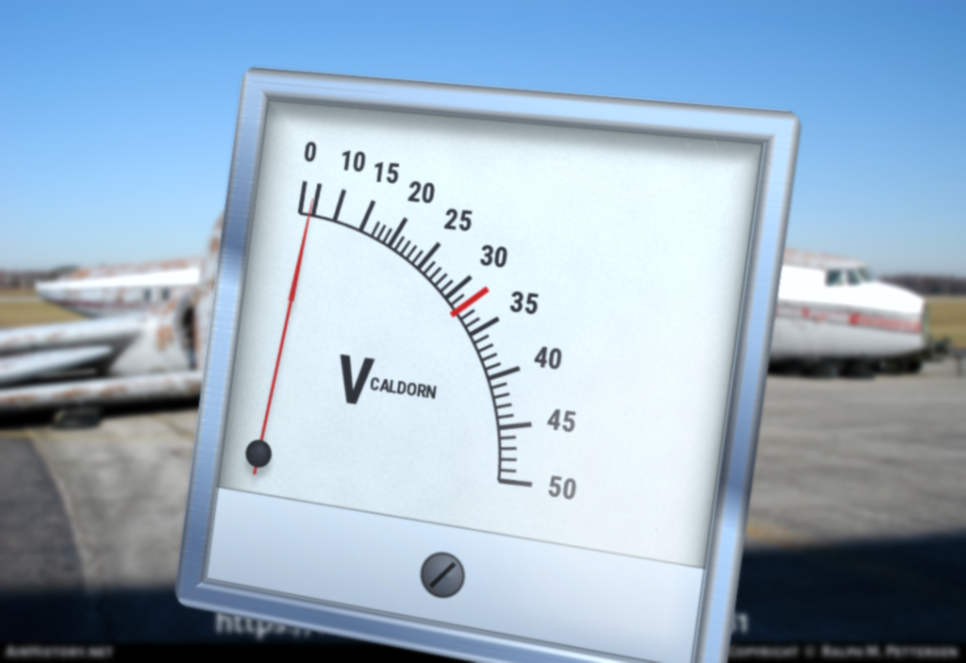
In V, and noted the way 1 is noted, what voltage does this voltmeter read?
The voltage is 5
